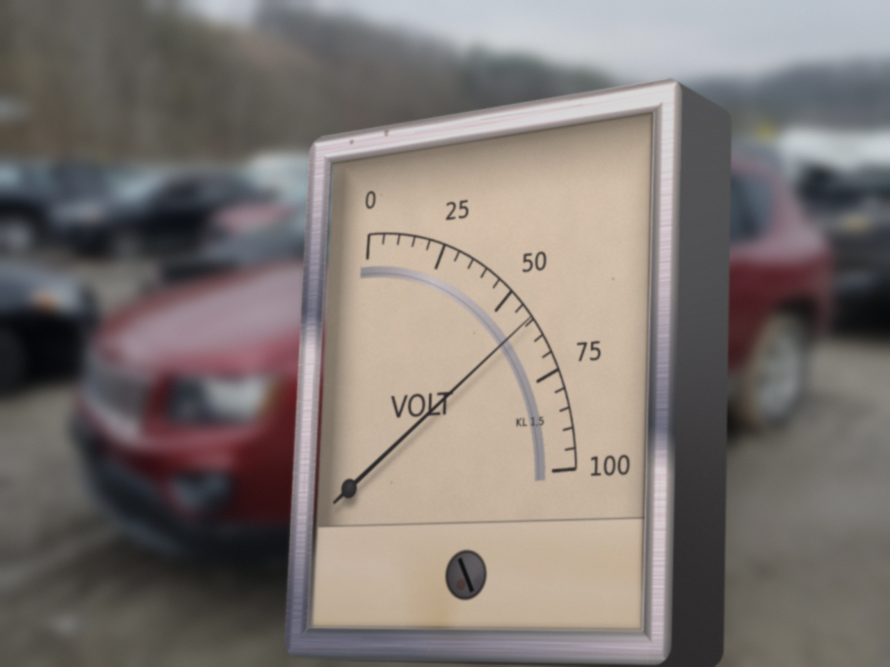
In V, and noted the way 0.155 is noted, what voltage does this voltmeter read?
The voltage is 60
